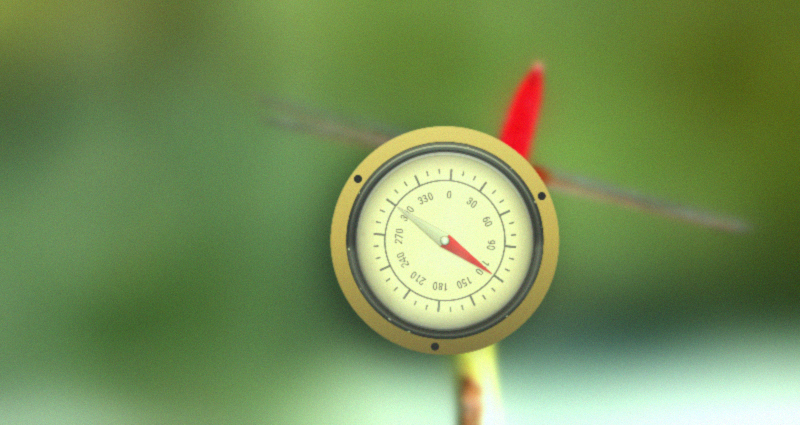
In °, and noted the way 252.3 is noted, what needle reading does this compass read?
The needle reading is 120
